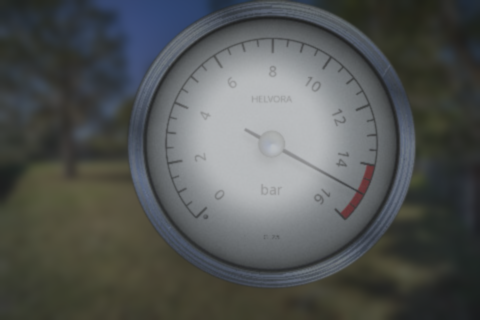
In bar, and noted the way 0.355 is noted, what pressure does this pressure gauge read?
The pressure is 15
